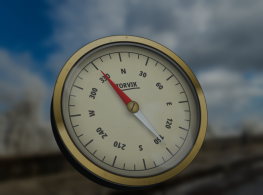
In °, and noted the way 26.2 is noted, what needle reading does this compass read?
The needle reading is 330
